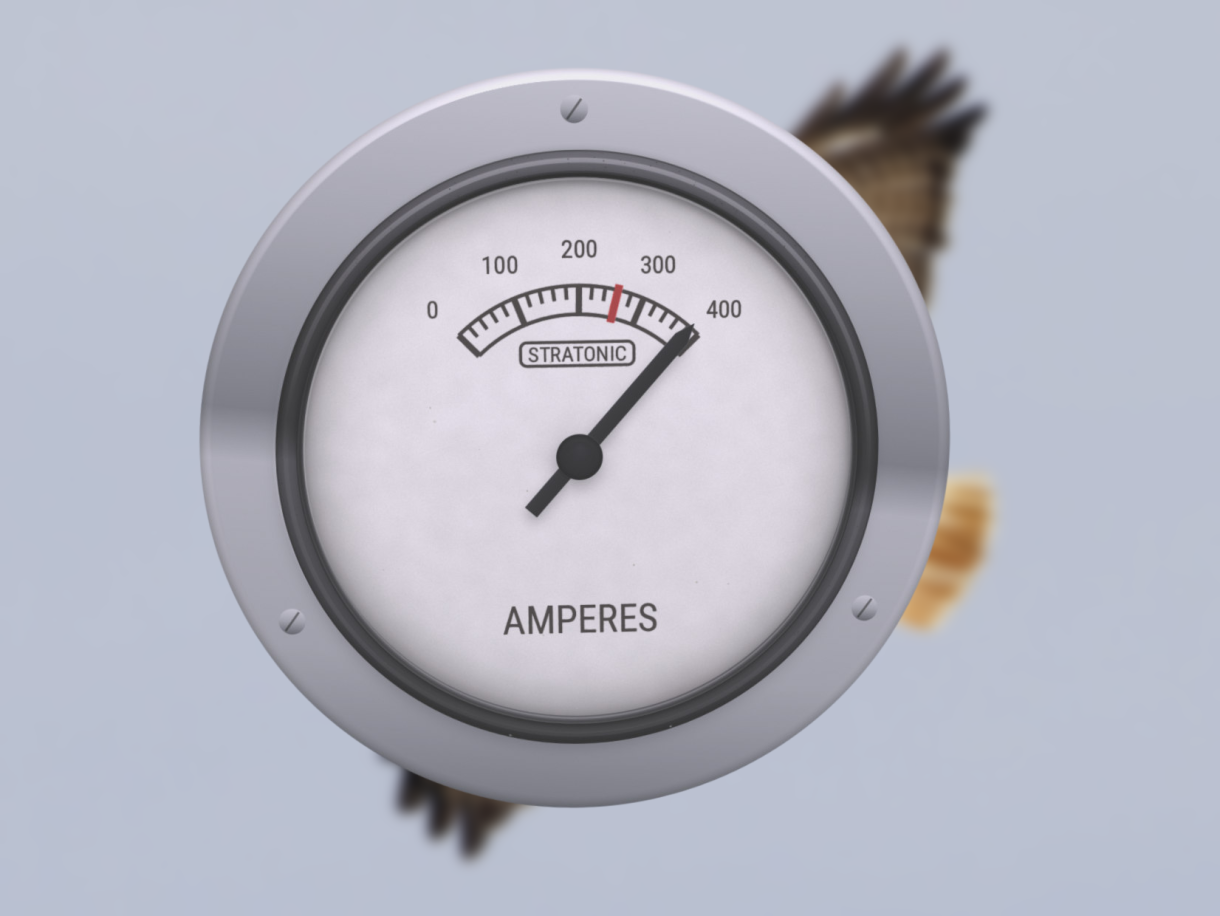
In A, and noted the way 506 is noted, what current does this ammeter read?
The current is 380
